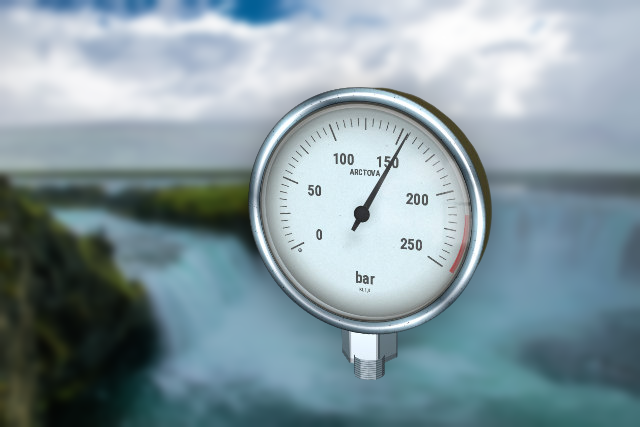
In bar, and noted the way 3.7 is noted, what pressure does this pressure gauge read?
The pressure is 155
